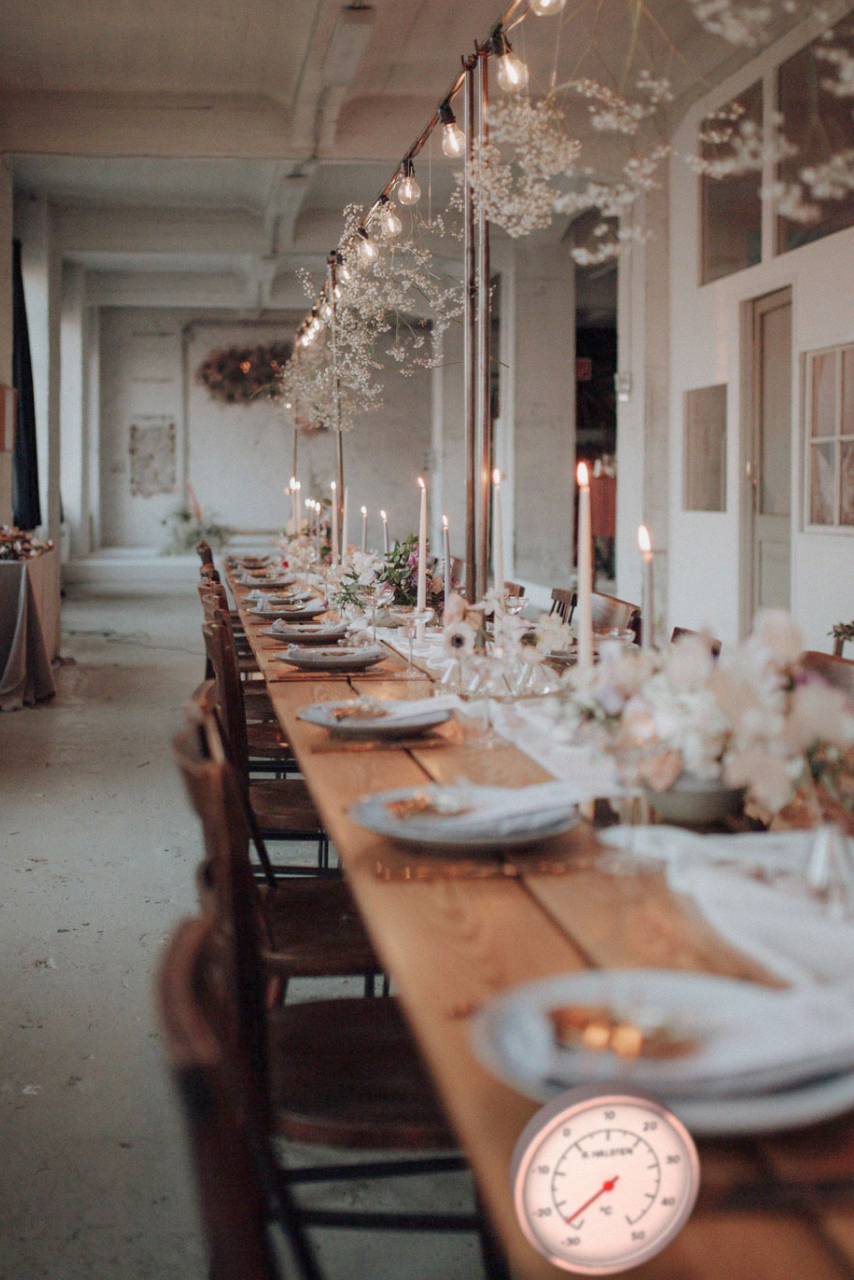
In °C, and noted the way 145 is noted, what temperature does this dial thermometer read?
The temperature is -25
